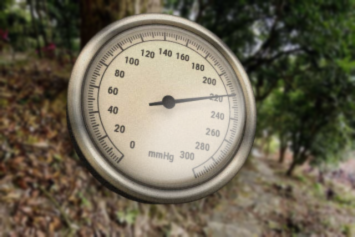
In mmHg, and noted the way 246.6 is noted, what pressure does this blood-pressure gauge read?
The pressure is 220
